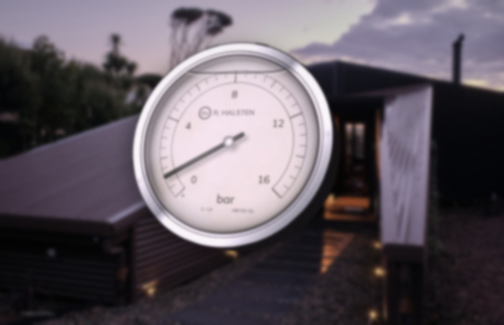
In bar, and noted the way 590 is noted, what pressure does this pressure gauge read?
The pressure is 1
